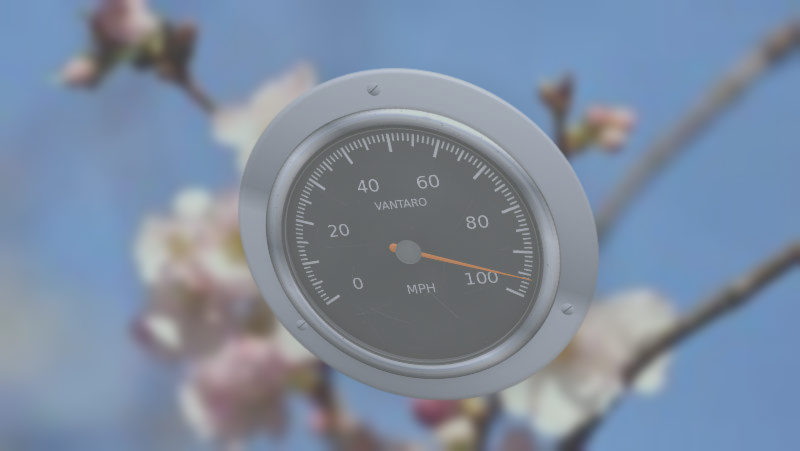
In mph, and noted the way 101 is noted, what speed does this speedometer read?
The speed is 95
